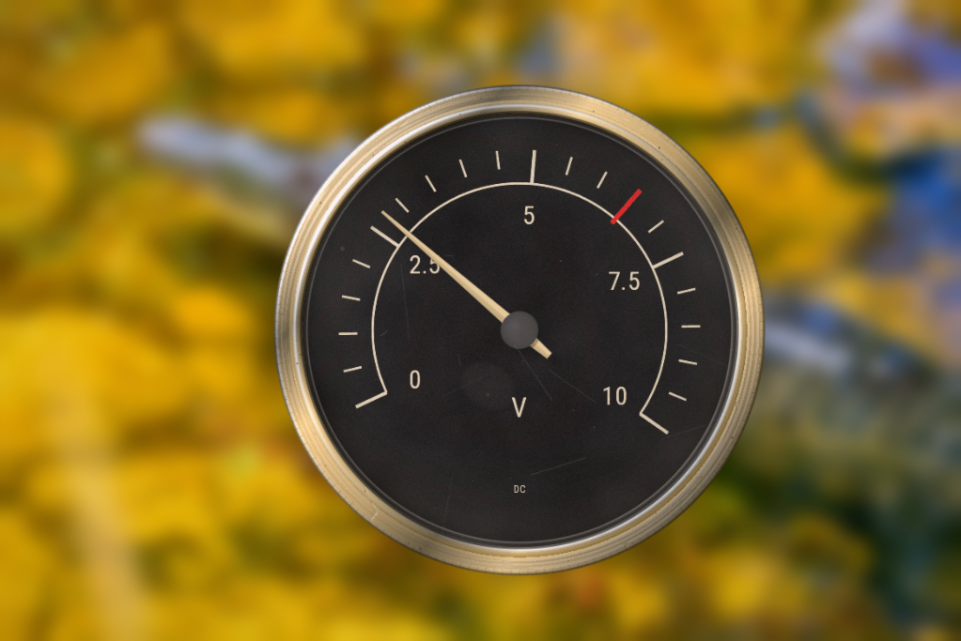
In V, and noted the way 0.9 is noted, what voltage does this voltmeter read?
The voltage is 2.75
